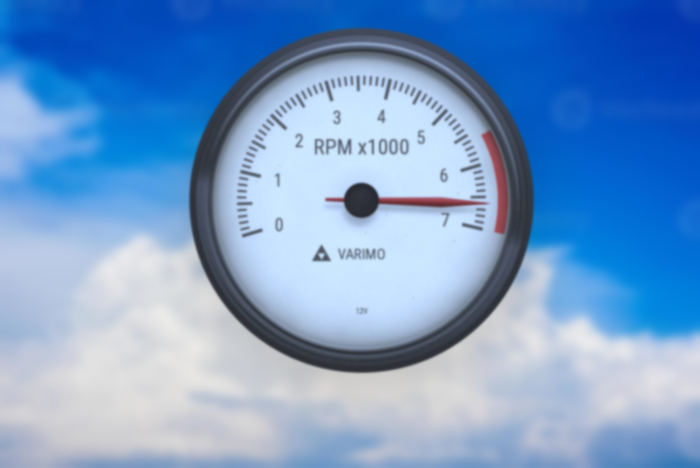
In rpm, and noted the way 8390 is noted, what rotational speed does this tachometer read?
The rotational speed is 6600
